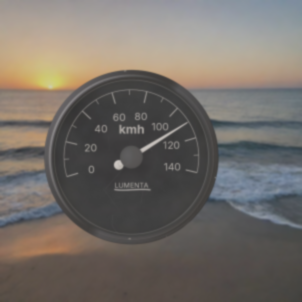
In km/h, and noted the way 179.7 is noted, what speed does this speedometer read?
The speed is 110
